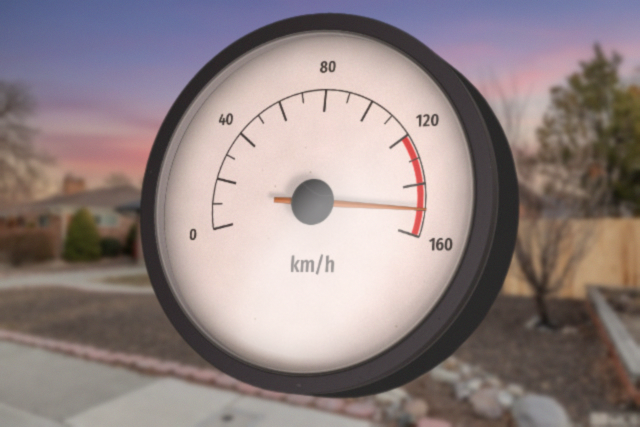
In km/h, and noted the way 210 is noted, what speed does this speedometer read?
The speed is 150
